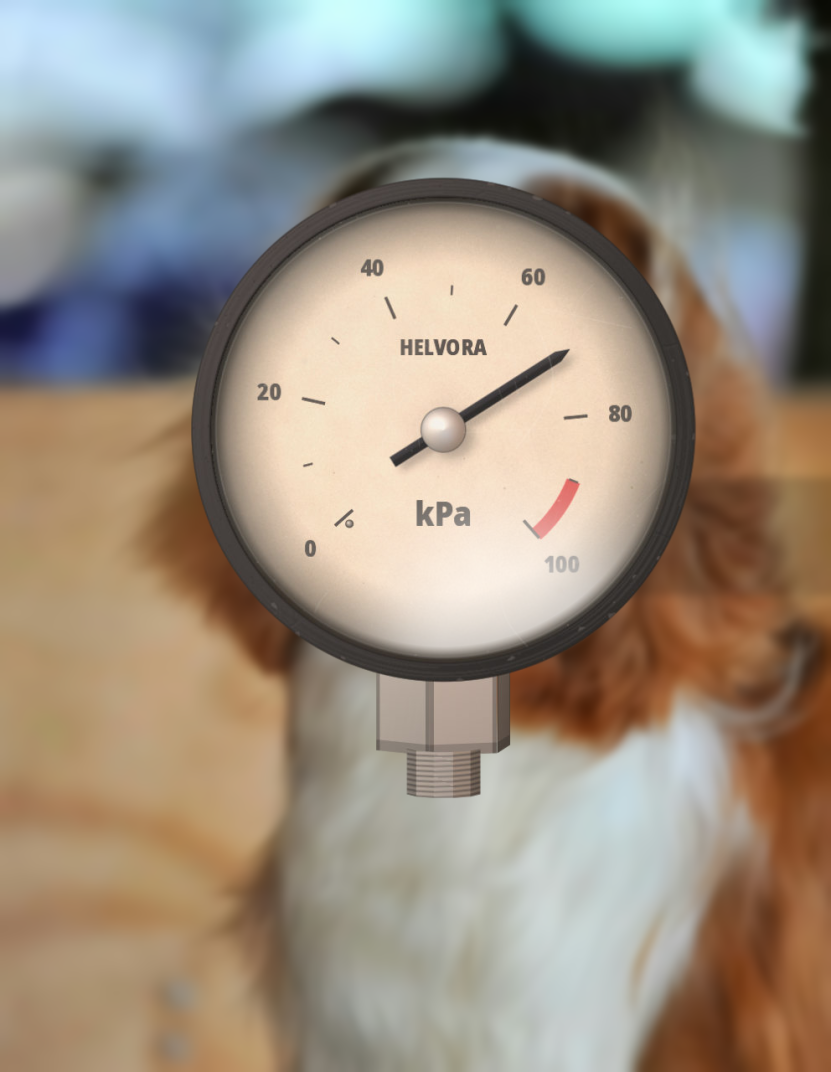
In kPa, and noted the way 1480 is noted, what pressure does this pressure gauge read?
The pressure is 70
